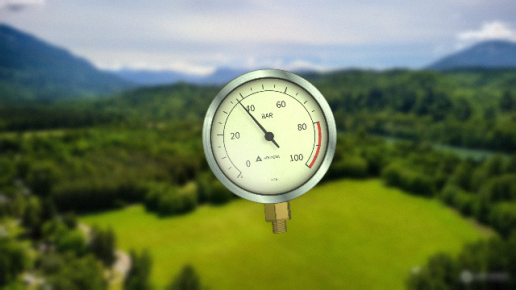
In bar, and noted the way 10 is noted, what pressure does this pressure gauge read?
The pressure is 37.5
